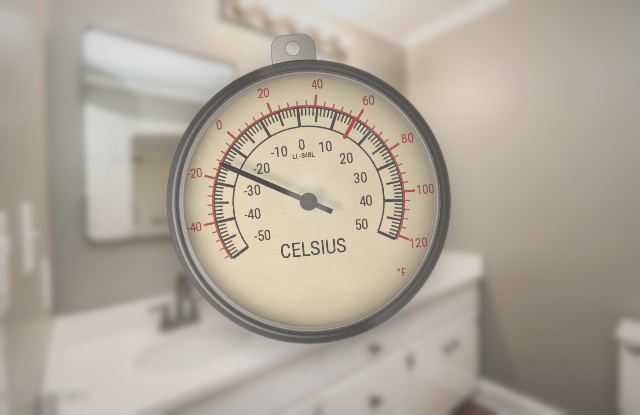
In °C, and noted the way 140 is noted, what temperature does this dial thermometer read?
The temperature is -25
